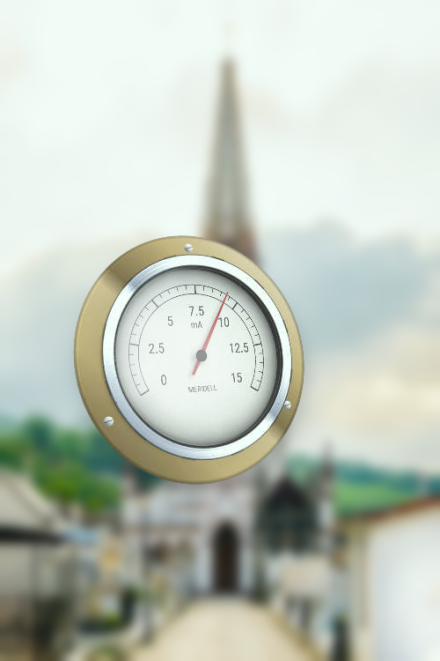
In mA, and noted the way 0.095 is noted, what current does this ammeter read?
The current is 9.25
